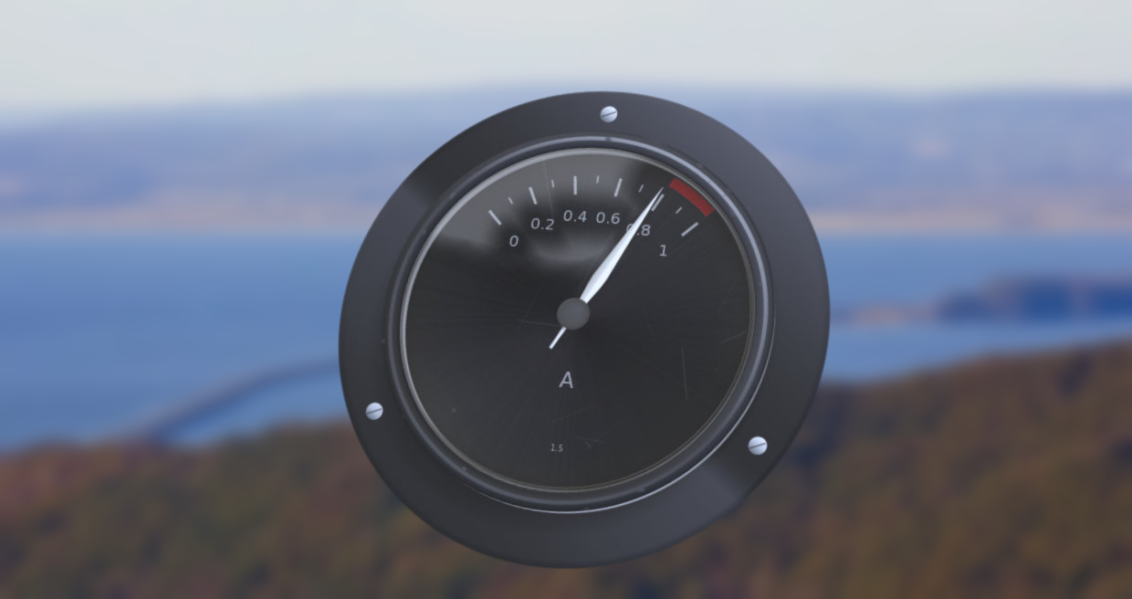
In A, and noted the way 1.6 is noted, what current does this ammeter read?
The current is 0.8
